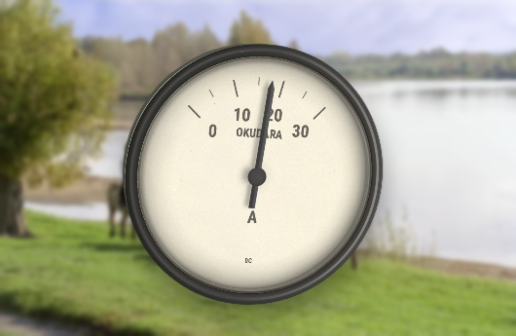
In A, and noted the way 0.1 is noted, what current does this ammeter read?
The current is 17.5
